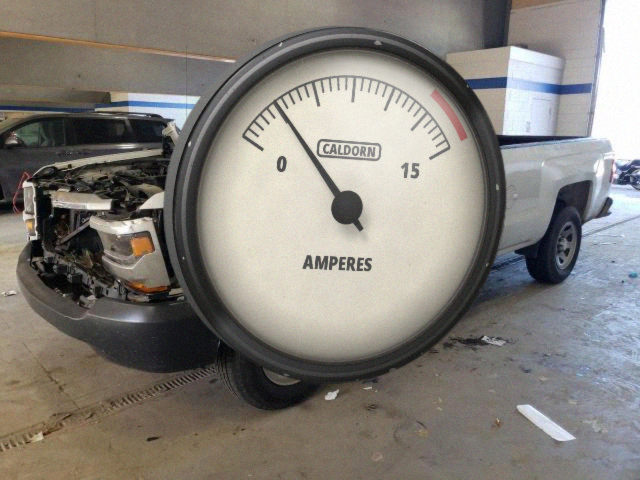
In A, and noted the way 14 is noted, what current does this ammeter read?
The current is 2.5
